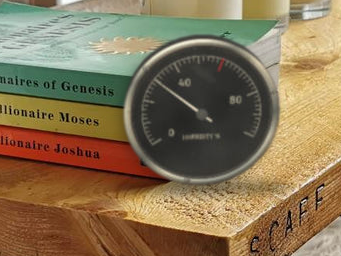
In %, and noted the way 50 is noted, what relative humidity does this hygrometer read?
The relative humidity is 30
